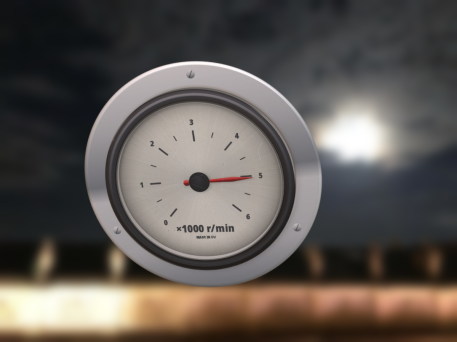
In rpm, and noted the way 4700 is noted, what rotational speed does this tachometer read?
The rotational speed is 5000
